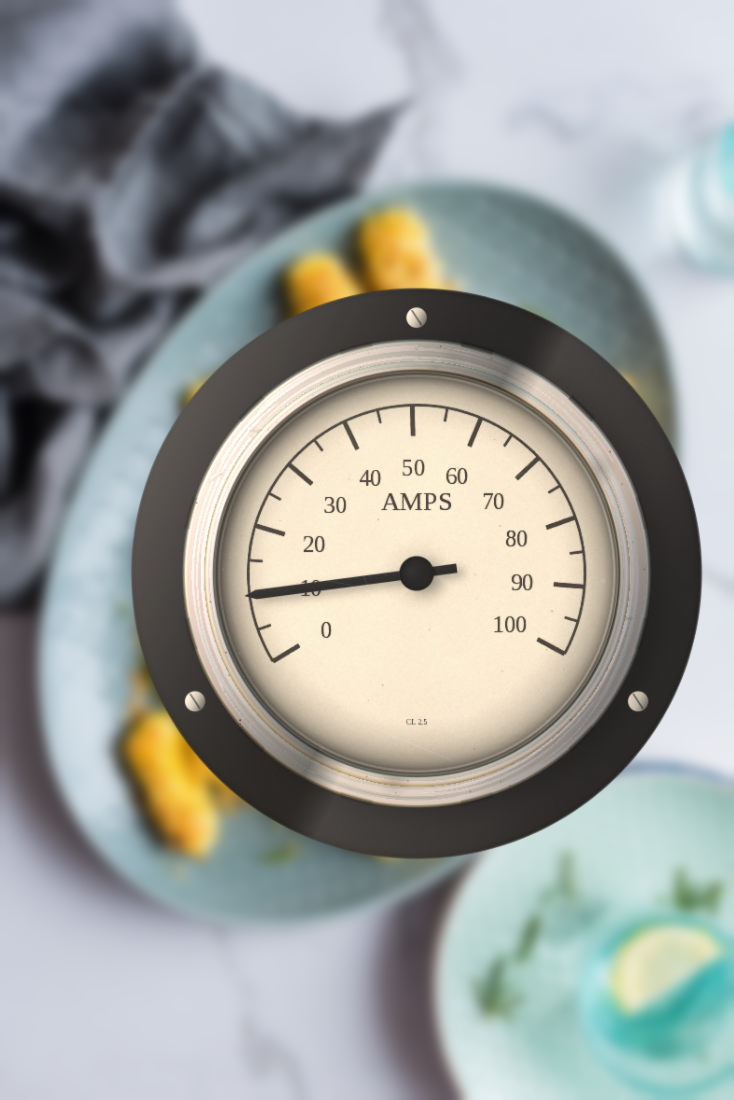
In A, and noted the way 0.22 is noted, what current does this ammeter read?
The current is 10
